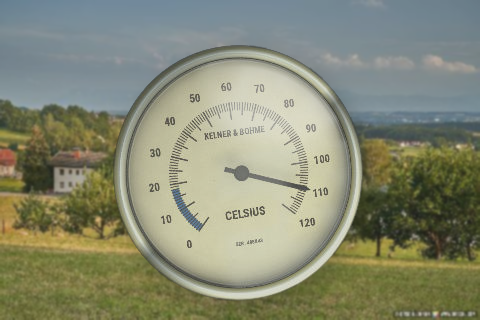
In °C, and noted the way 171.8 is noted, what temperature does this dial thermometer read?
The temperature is 110
